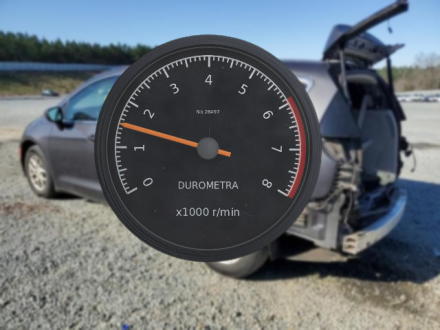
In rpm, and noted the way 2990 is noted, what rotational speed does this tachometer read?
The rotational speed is 1500
